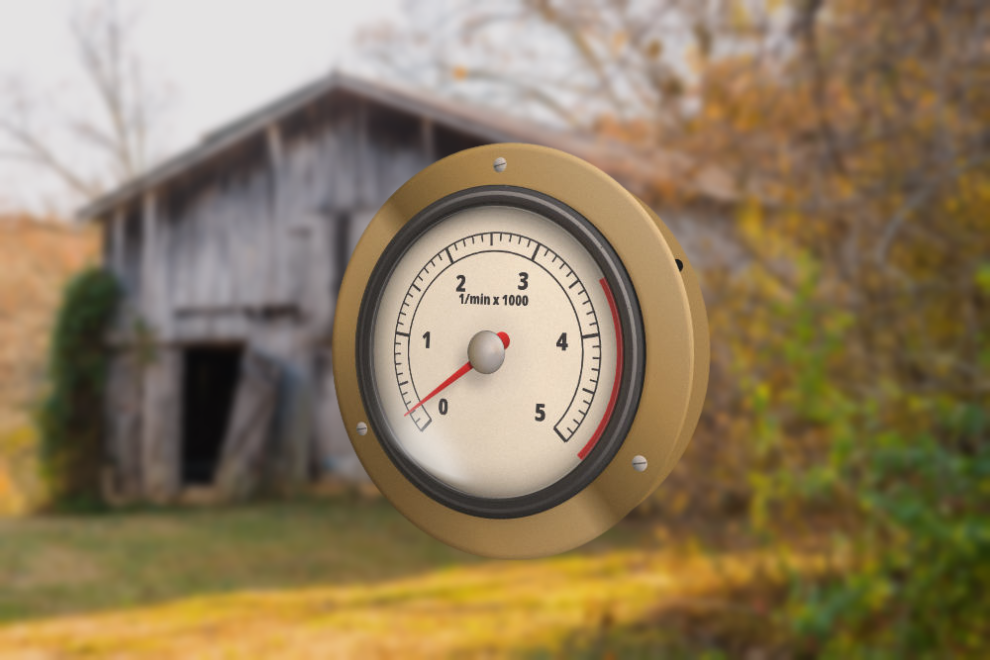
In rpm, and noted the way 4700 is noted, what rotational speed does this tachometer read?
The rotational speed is 200
